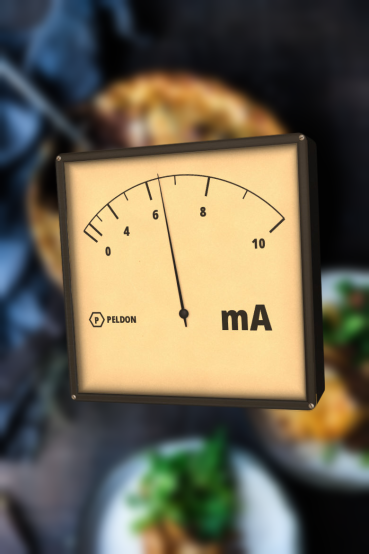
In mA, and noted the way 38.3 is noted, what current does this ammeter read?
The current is 6.5
